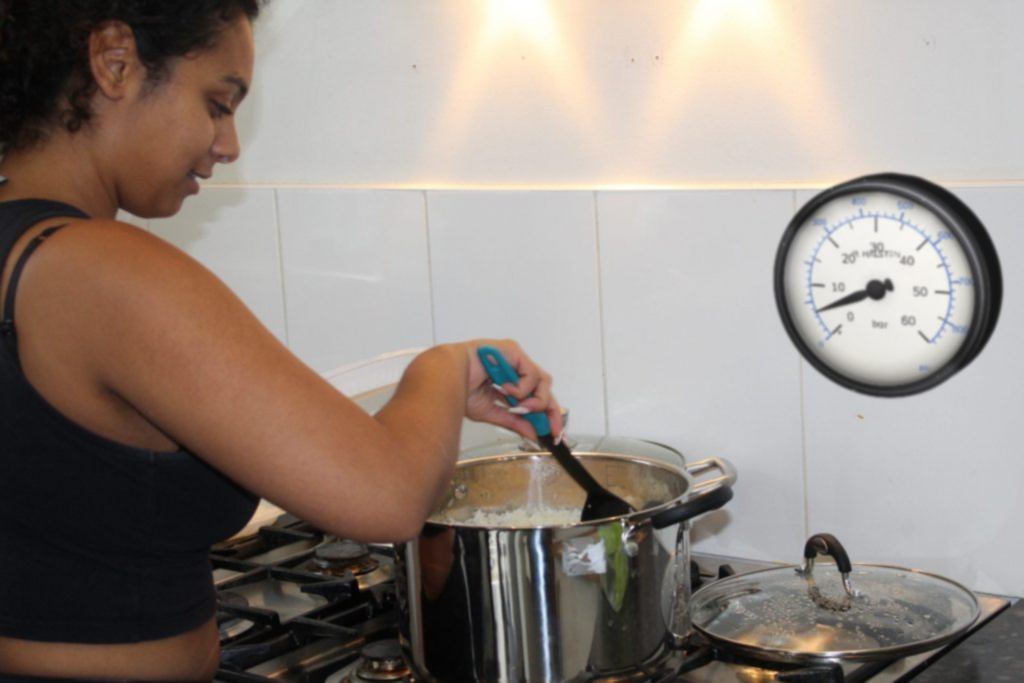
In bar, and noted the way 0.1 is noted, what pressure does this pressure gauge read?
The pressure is 5
